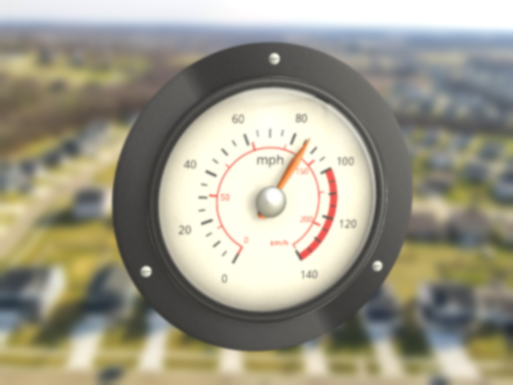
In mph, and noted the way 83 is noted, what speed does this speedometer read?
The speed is 85
